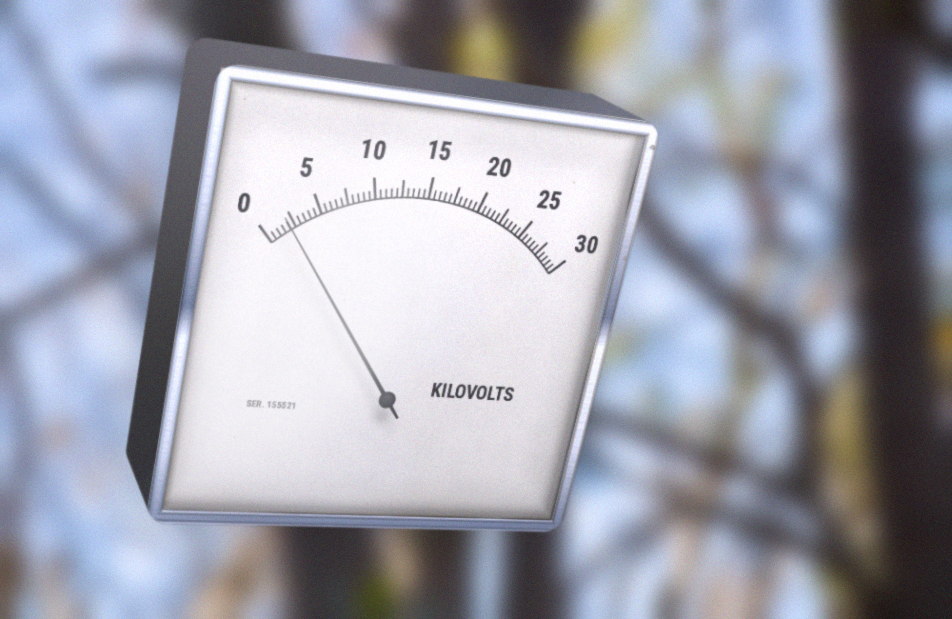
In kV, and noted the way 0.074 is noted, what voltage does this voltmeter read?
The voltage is 2
